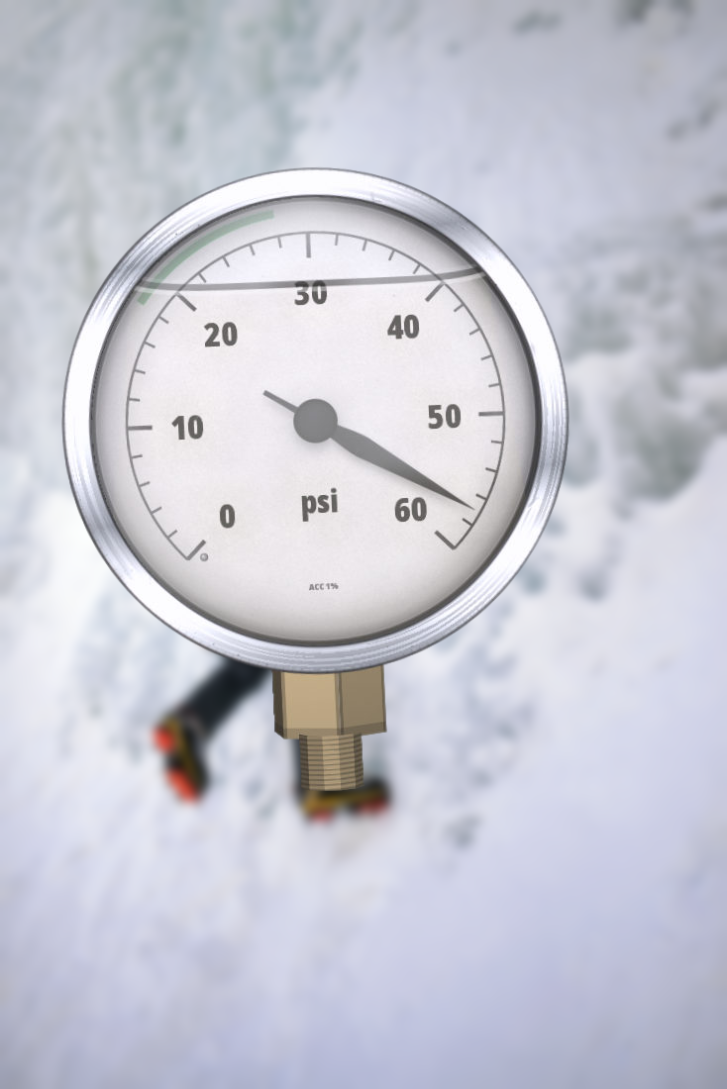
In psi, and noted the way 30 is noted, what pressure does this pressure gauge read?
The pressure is 57
